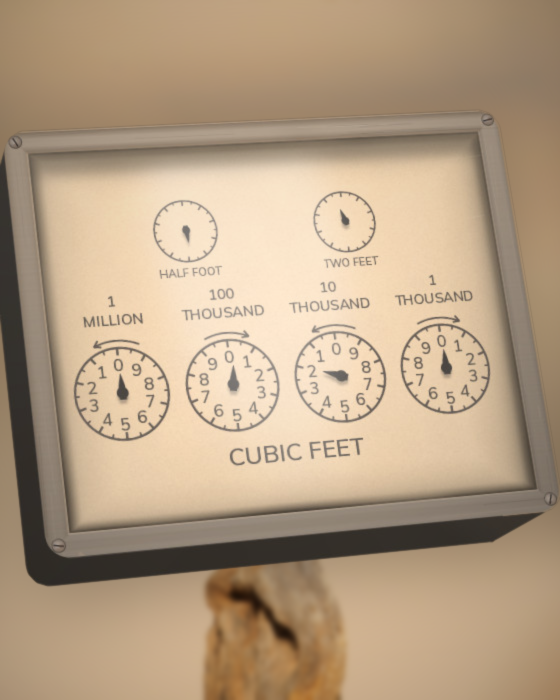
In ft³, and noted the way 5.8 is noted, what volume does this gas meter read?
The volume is 2000
